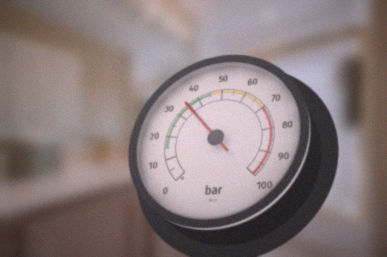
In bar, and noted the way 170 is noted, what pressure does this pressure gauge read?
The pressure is 35
